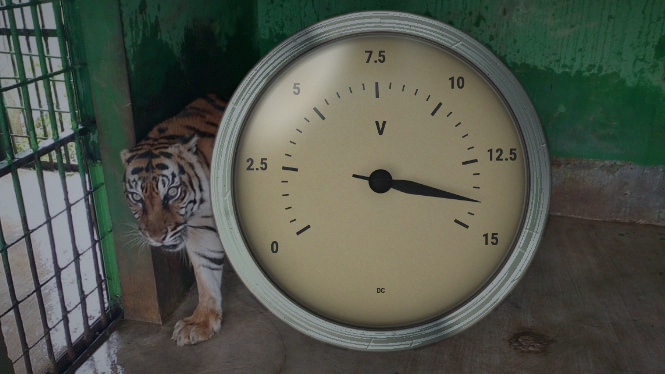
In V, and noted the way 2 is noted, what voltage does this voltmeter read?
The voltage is 14
